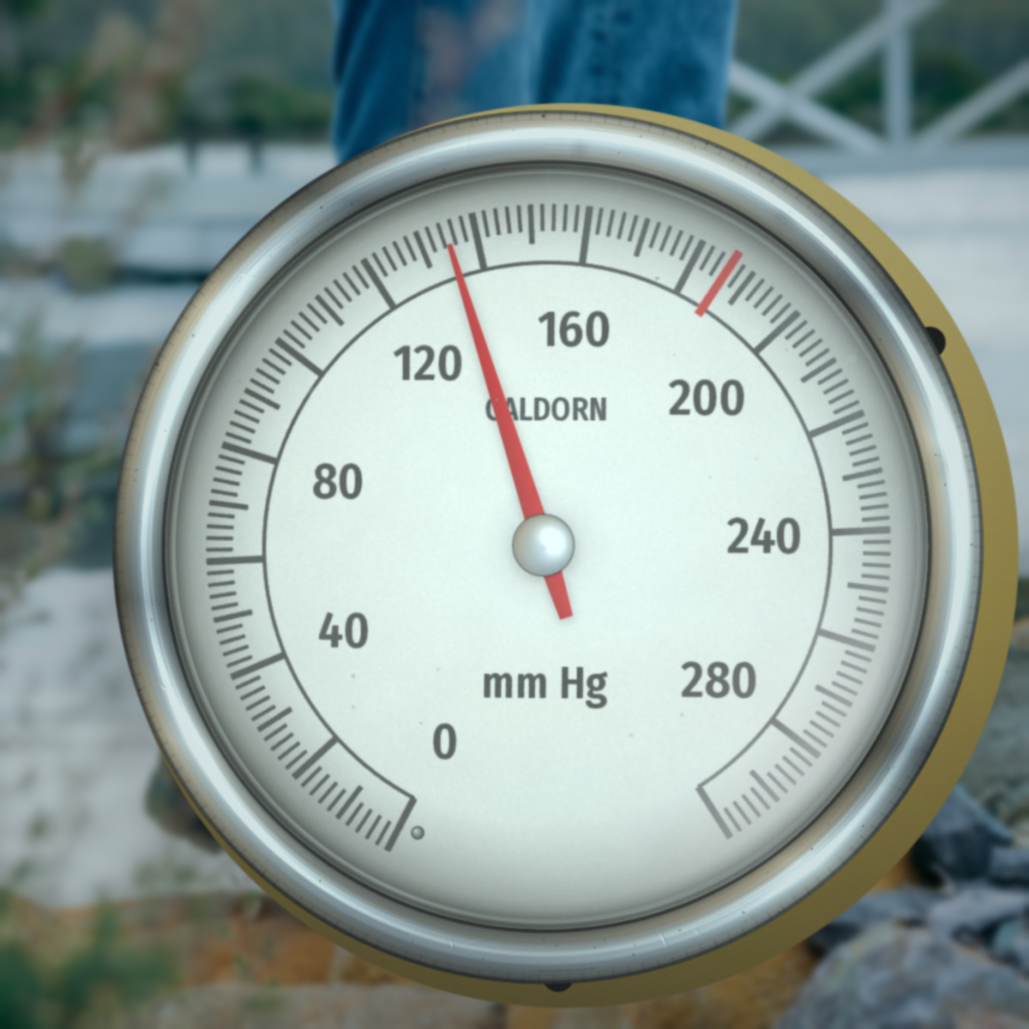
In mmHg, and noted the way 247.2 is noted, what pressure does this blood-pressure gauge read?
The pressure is 135
